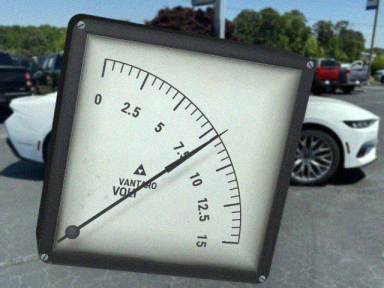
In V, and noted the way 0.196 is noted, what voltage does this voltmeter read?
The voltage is 8
